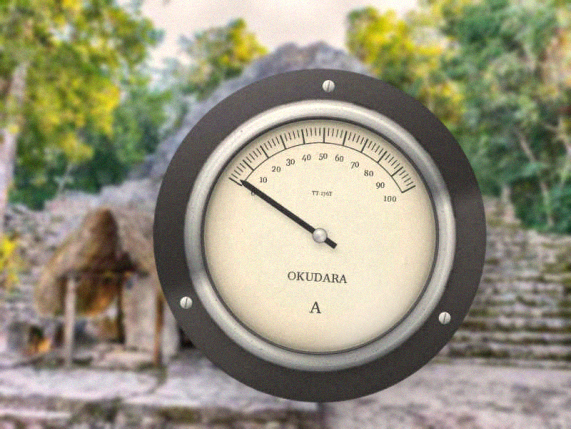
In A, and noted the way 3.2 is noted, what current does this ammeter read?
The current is 2
